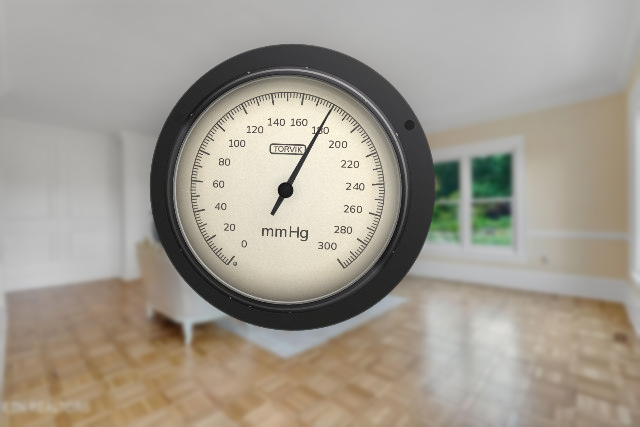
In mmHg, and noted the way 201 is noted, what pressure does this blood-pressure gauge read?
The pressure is 180
